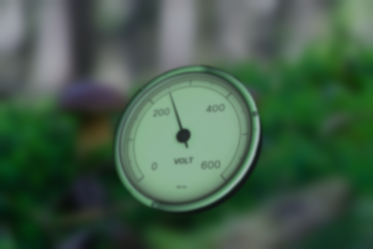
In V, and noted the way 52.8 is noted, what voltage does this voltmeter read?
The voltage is 250
